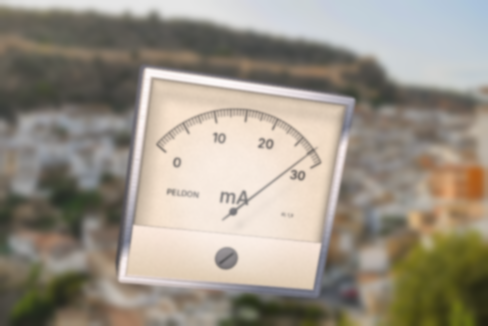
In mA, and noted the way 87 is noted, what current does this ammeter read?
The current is 27.5
